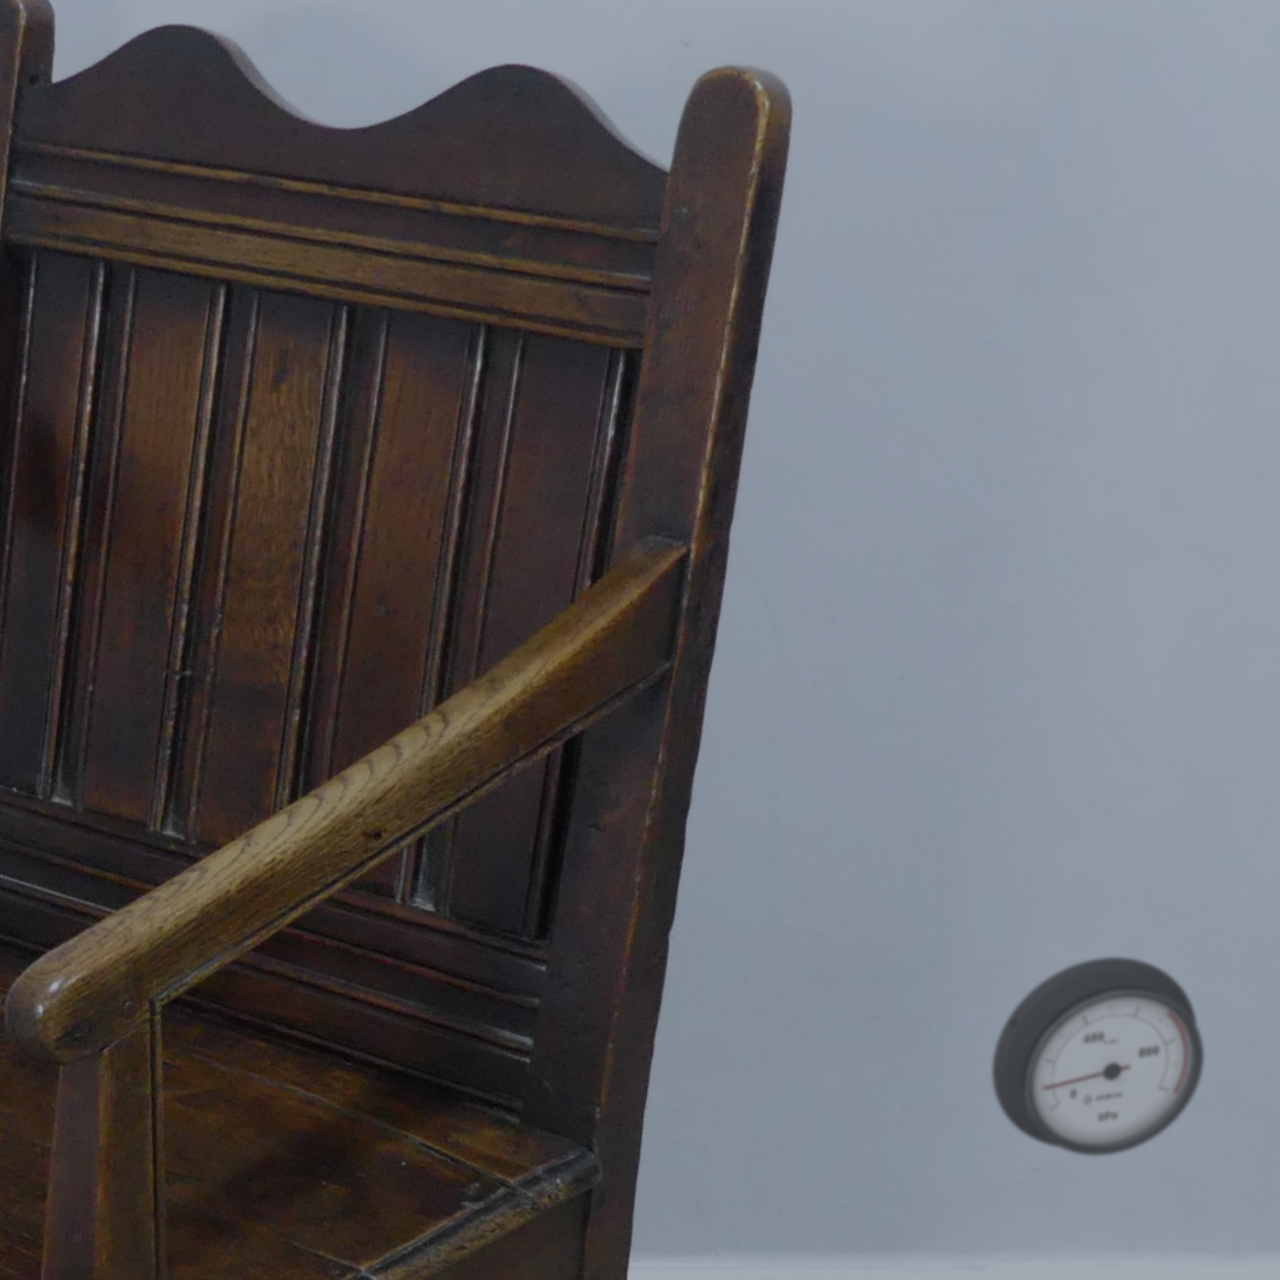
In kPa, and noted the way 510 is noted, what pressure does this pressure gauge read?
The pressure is 100
